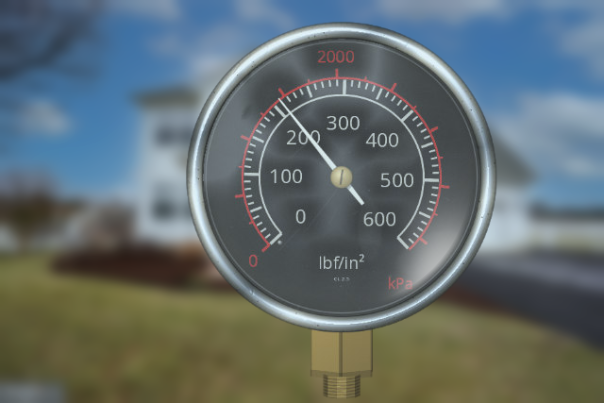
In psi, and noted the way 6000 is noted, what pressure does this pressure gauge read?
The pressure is 210
